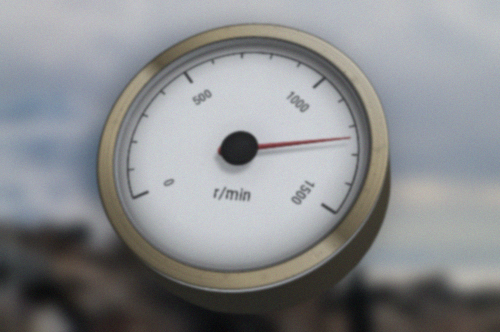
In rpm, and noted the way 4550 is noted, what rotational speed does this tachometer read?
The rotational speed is 1250
